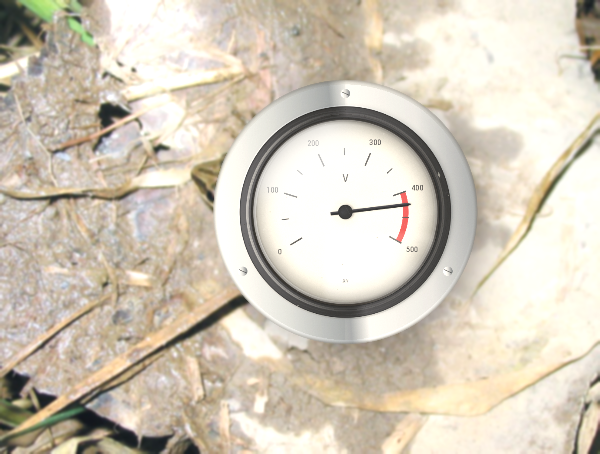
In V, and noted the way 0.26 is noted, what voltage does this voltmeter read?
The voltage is 425
